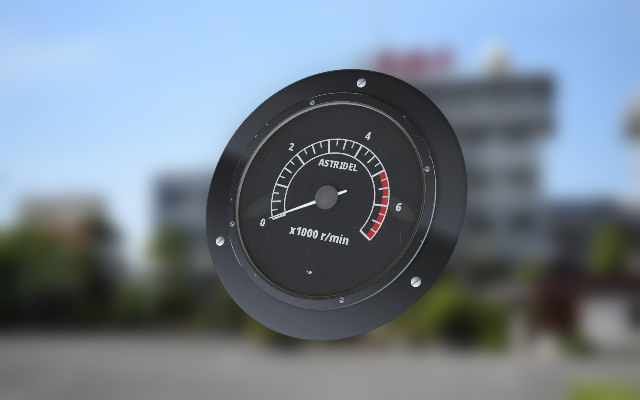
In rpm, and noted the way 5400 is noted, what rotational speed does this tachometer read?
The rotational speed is 0
